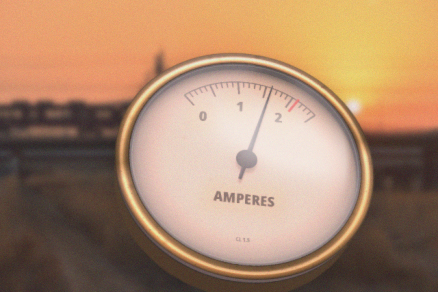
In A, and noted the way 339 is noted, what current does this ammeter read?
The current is 1.6
